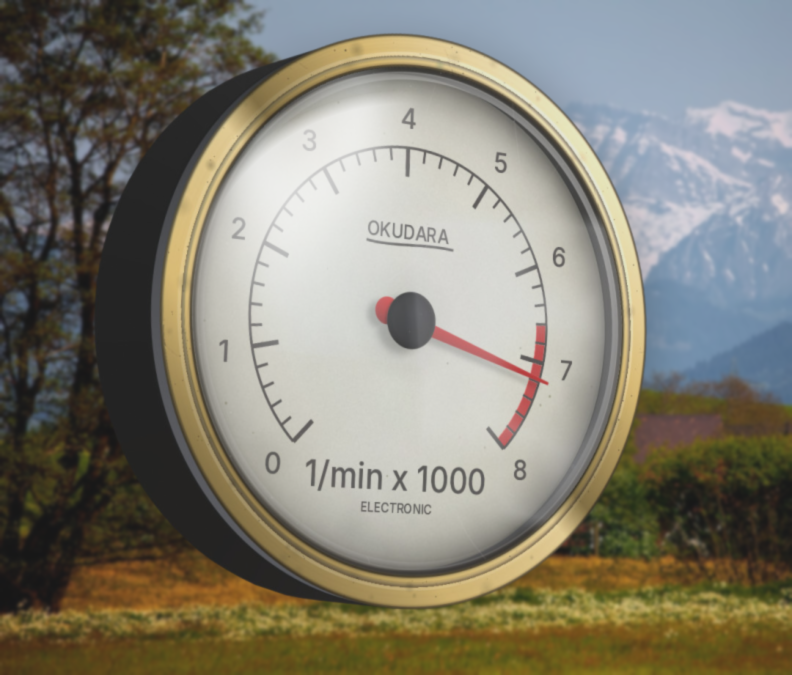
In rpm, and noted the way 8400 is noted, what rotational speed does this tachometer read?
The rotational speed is 7200
